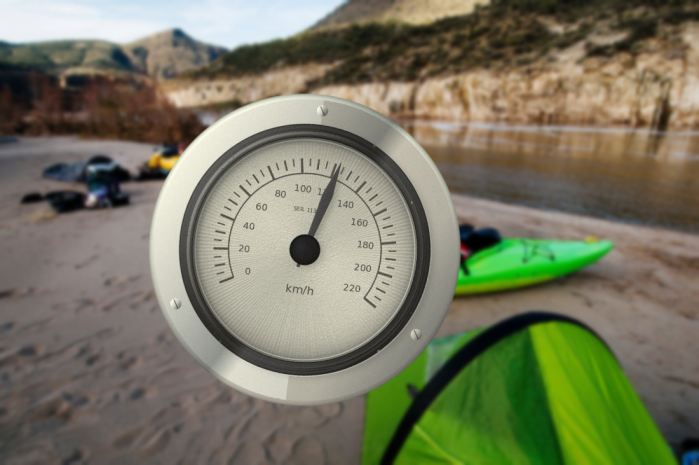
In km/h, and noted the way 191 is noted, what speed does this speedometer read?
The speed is 122.5
